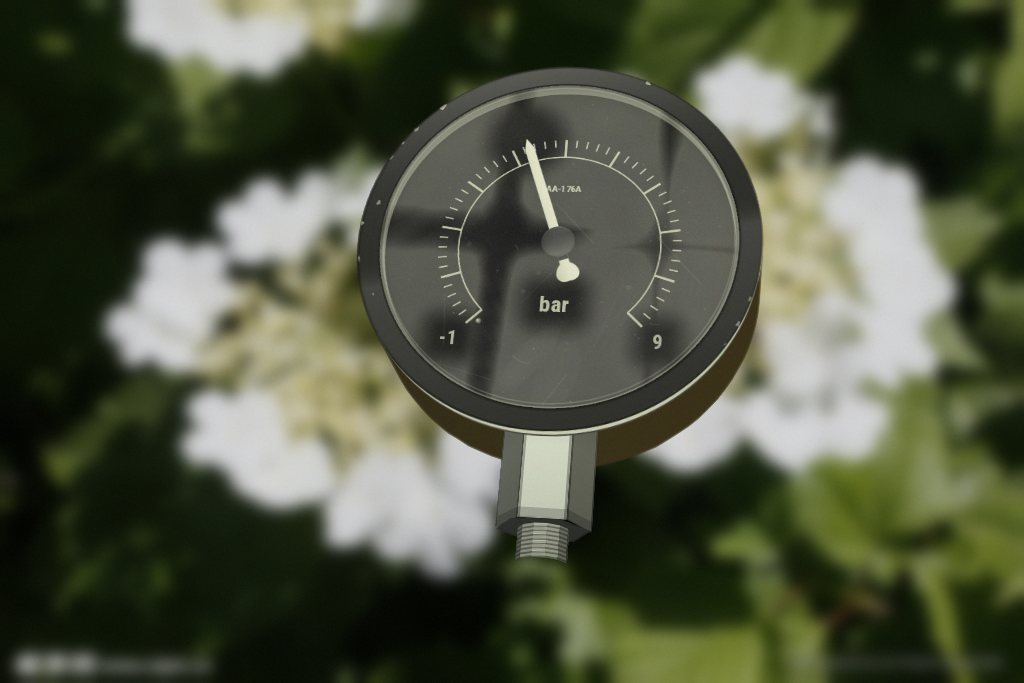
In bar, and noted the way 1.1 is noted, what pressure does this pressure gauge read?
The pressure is 3.3
